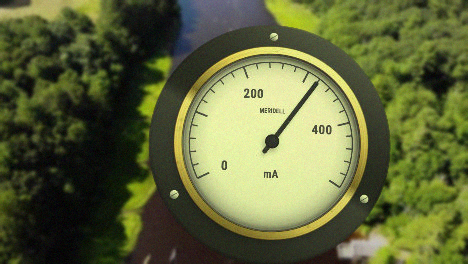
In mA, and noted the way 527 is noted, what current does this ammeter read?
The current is 320
